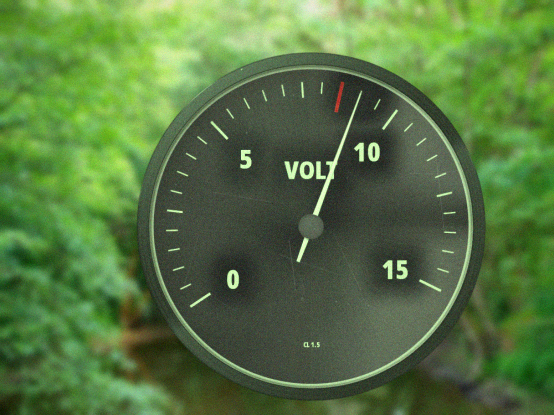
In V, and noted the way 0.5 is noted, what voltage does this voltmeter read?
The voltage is 9
